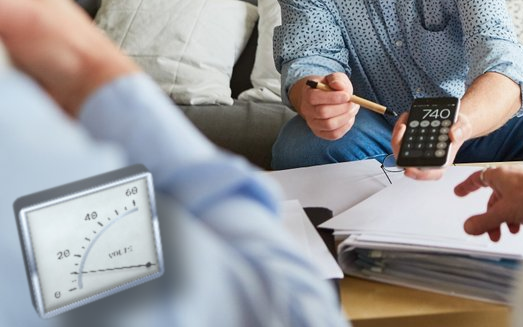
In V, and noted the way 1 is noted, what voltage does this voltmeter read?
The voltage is 10
